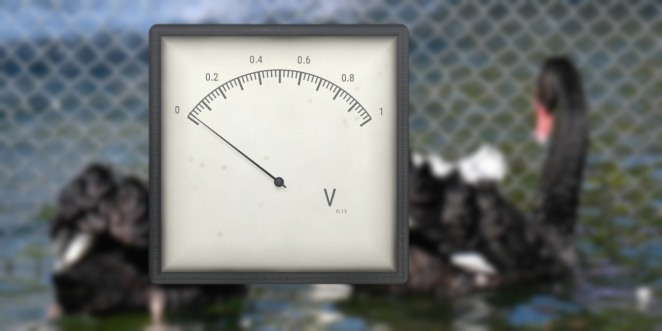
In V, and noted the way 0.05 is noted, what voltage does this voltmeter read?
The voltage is 0.02
